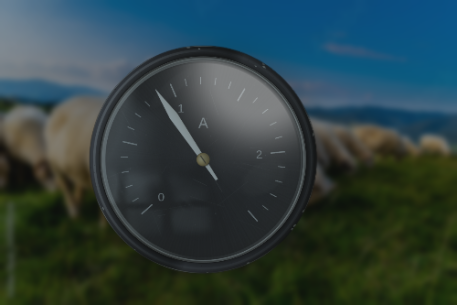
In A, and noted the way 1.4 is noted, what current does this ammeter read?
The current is 0.9
